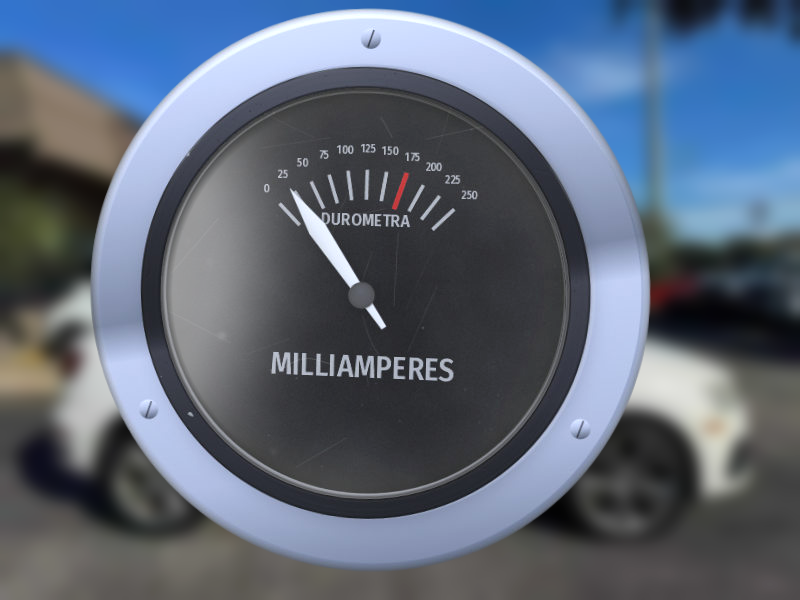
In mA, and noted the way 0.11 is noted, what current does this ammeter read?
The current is 25
